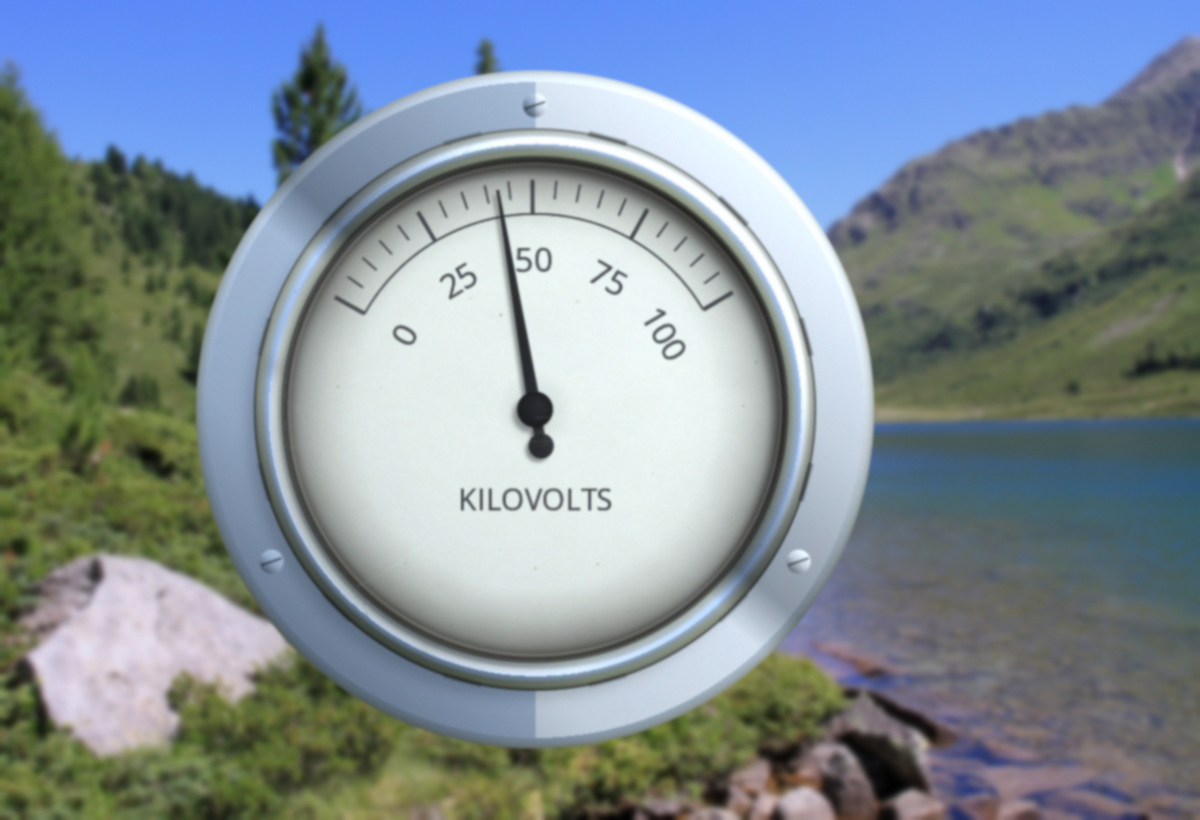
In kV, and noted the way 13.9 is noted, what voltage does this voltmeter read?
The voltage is 42.5
